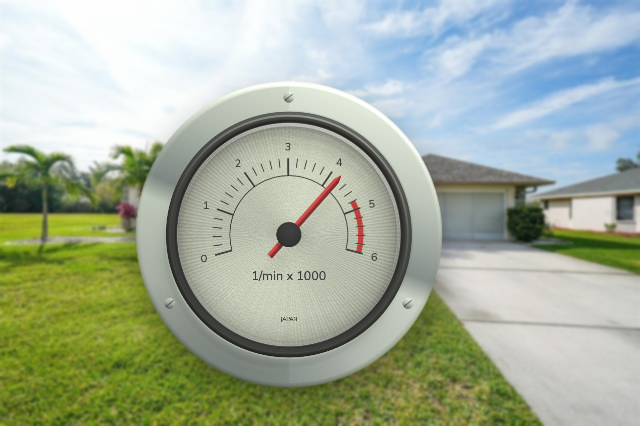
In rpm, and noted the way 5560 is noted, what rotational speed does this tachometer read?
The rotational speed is 4200
